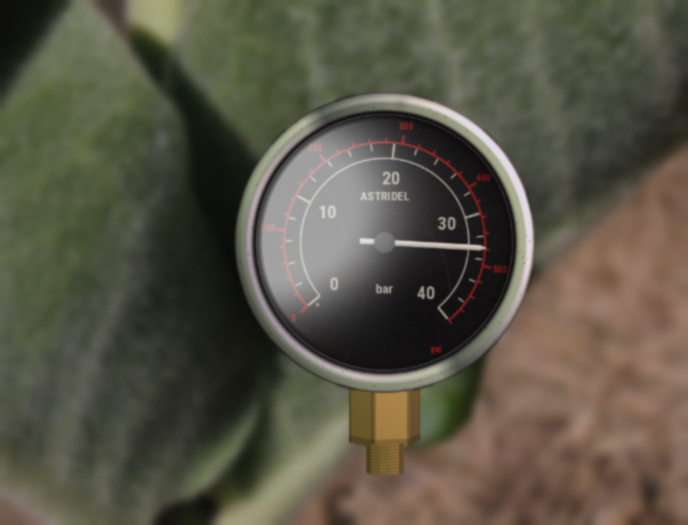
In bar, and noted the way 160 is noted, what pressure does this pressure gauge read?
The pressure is 33
